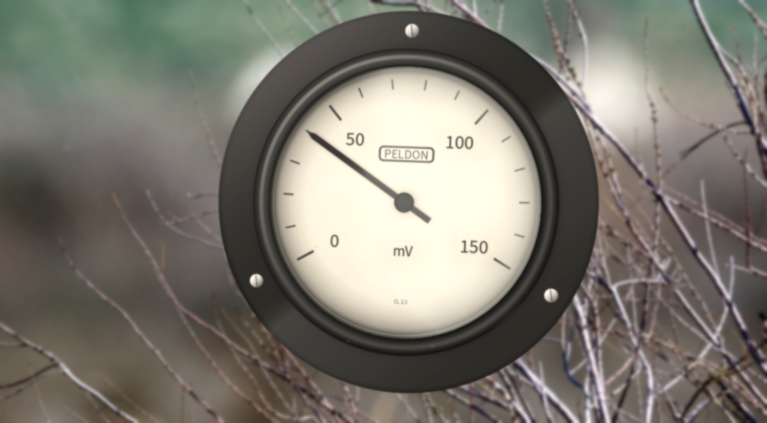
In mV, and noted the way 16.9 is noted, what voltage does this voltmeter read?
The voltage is 40
